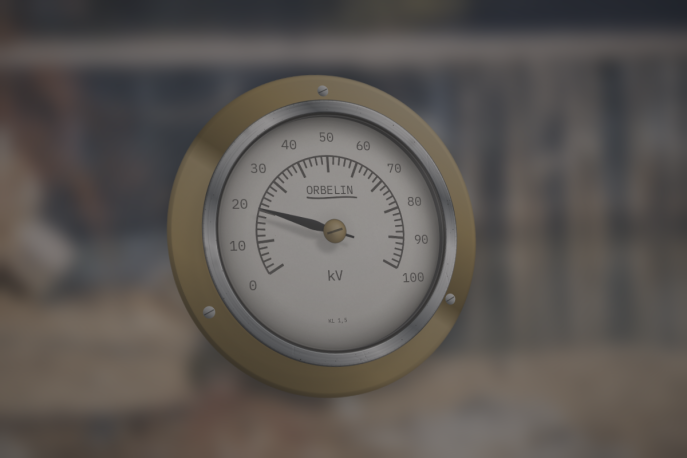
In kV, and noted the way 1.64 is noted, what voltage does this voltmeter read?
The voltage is 20
